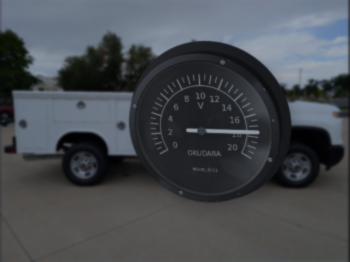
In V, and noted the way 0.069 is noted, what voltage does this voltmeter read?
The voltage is 17.5
